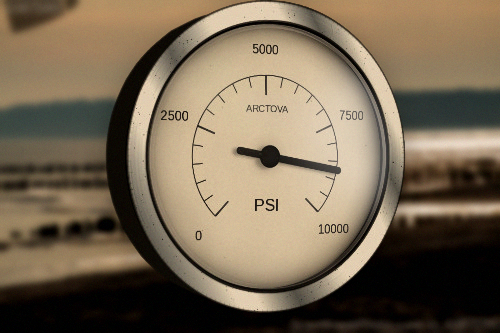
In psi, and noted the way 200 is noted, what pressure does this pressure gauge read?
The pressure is 8750
